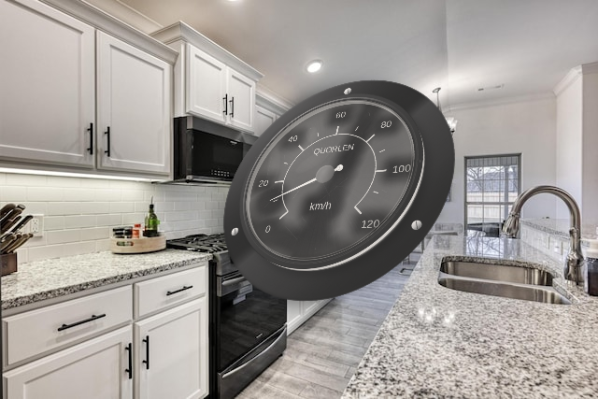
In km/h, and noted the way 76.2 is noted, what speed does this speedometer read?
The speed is 10
